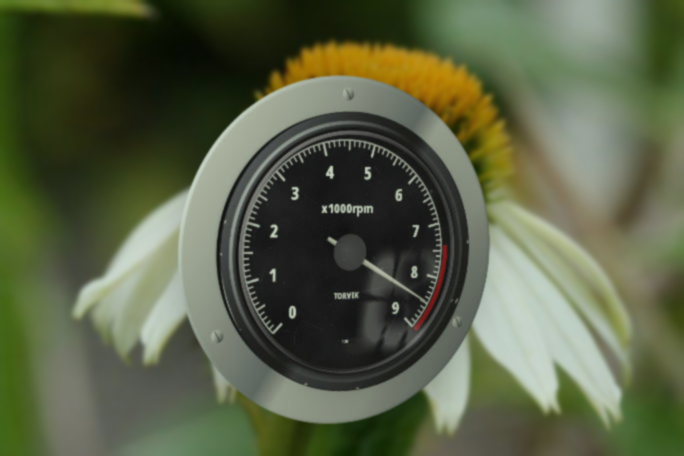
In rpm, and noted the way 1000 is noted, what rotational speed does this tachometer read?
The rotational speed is 8500
